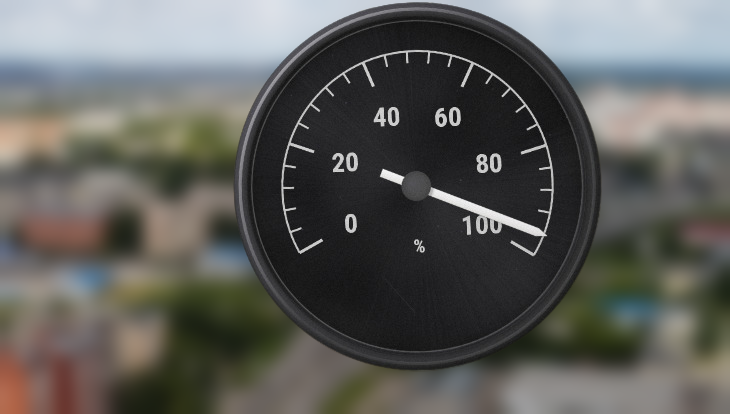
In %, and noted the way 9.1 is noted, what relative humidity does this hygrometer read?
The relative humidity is 96
